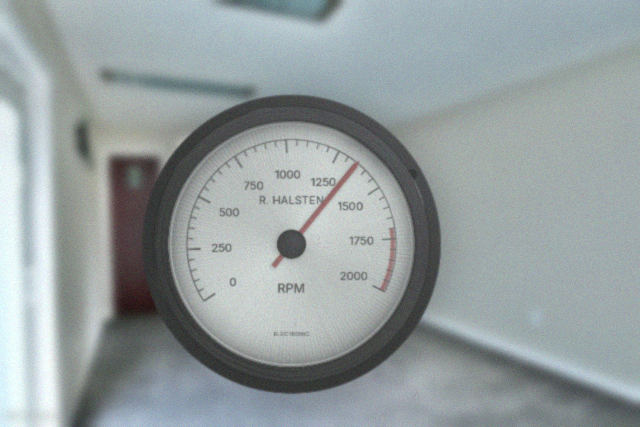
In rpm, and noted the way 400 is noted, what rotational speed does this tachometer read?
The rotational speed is 1350
